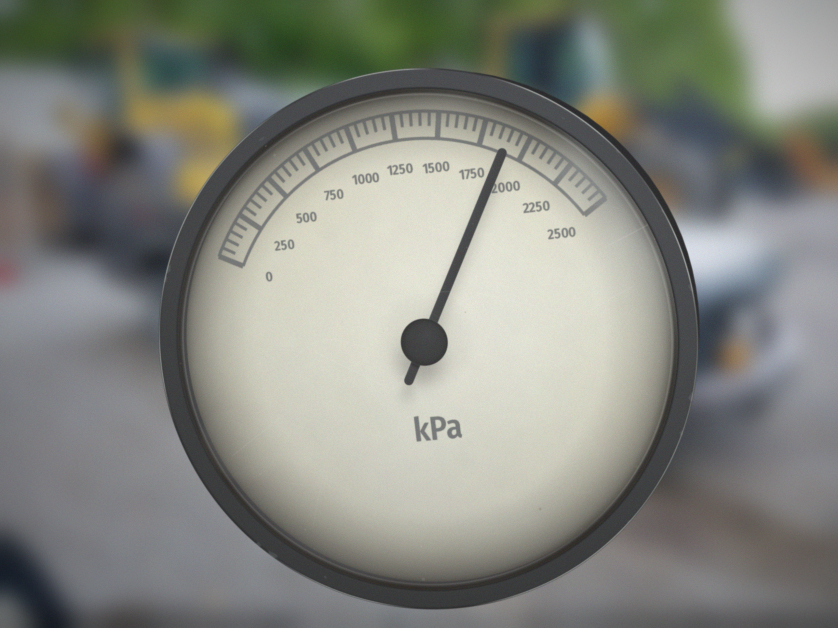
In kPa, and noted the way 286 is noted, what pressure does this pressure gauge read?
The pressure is 1900
